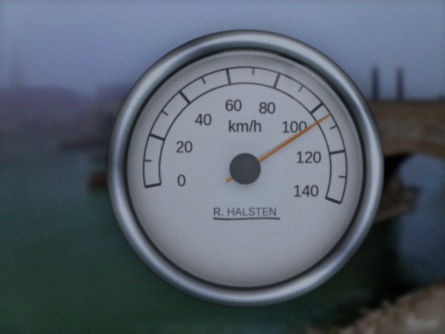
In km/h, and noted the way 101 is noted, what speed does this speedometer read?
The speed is 105
